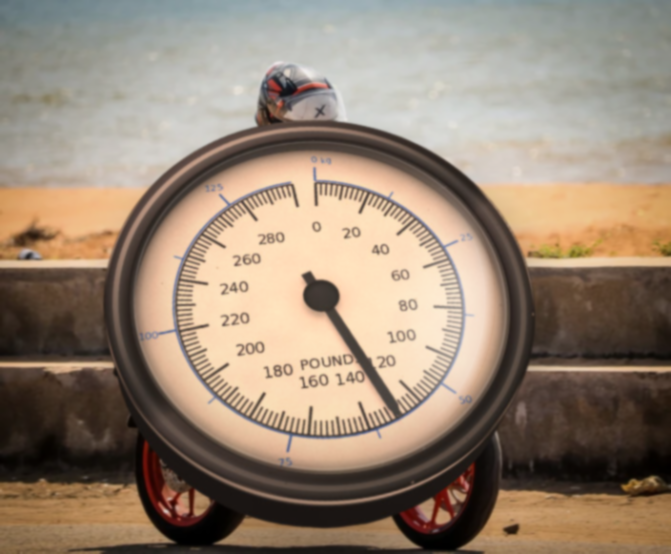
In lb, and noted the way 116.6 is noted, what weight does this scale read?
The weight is 130
